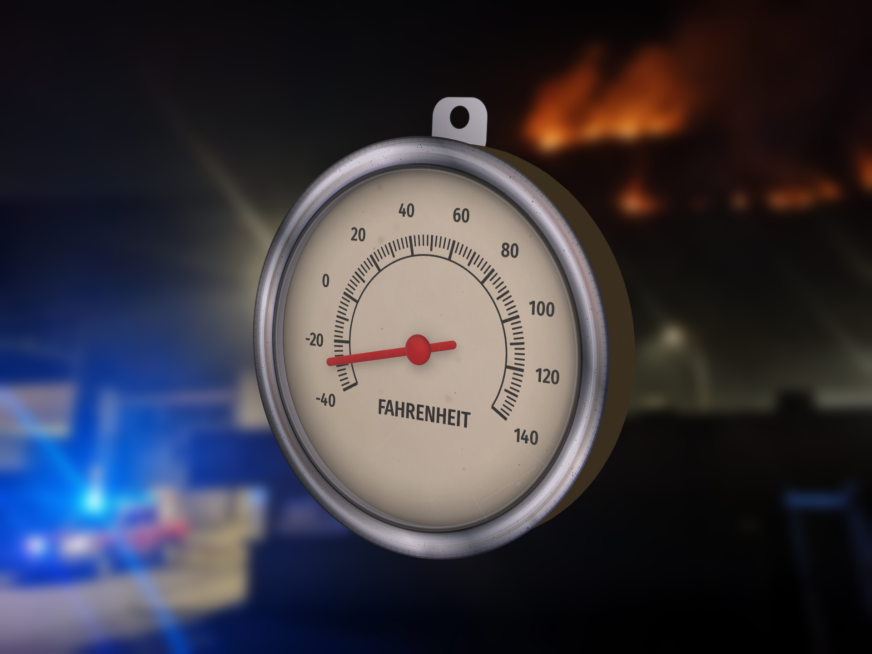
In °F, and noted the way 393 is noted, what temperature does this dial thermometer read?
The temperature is -28
